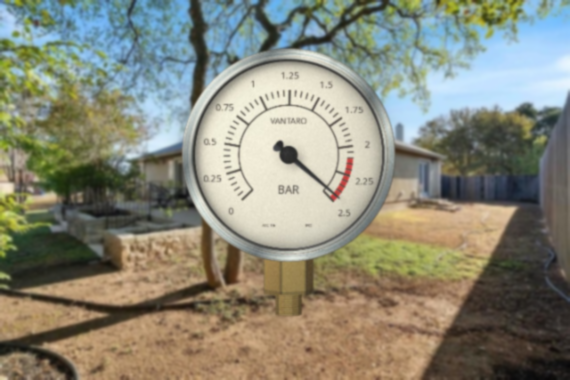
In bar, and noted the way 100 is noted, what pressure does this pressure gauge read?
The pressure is 2.45
